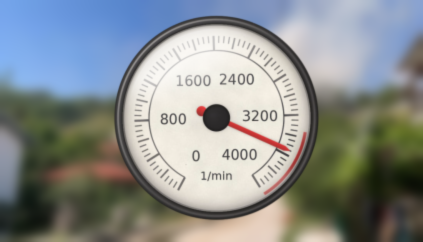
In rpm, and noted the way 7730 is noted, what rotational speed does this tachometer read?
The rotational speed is 3550
